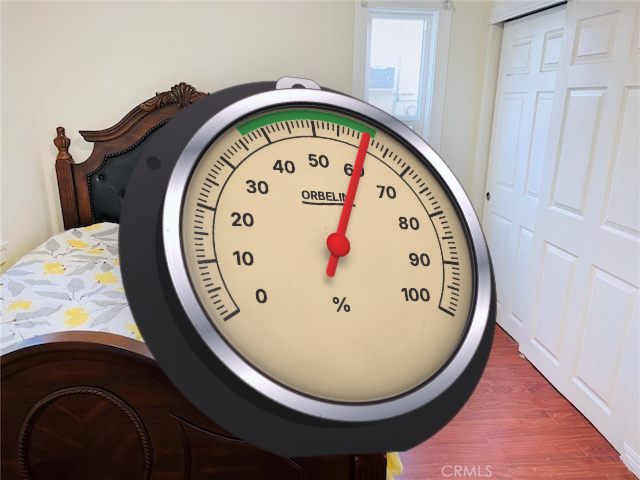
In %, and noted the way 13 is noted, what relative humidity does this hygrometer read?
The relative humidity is 60
